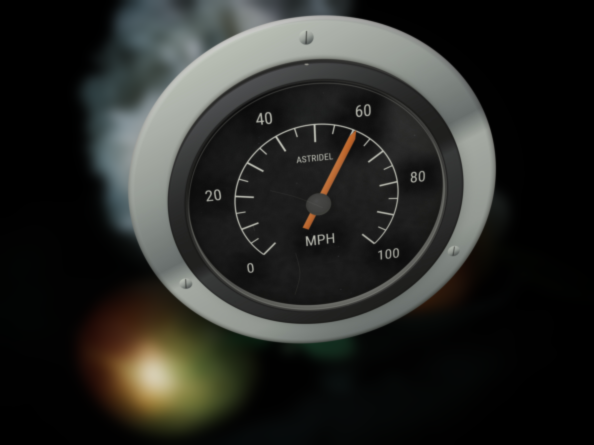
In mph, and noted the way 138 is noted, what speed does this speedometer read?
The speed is 60
